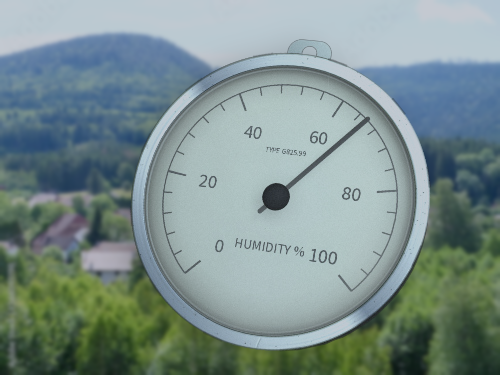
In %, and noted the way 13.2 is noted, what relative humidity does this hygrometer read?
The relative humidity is 66
